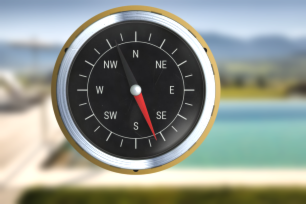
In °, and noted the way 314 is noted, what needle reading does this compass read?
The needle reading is 157.5
